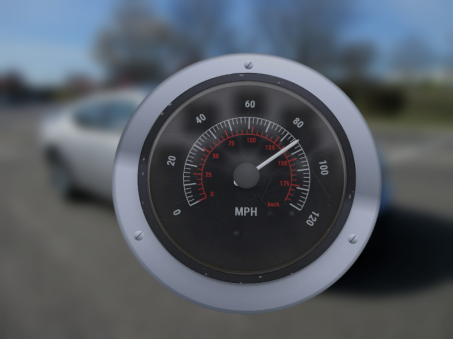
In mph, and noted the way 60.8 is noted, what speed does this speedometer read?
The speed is 86
